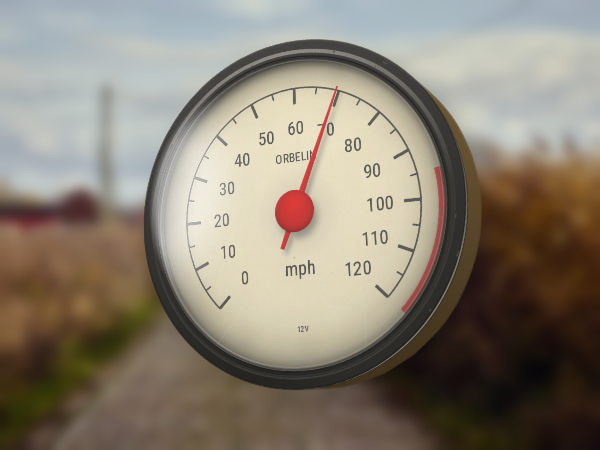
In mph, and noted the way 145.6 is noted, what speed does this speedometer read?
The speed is 70
